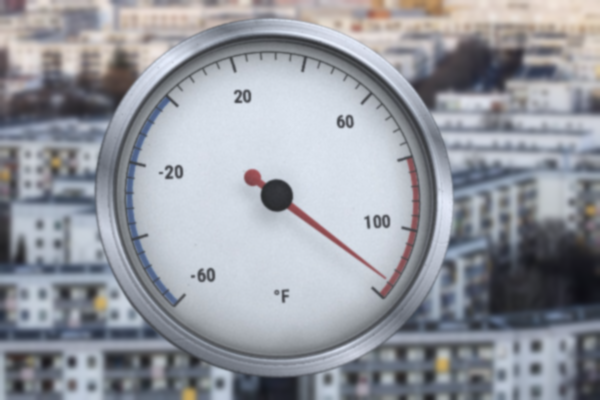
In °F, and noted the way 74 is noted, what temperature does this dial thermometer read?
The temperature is 116
